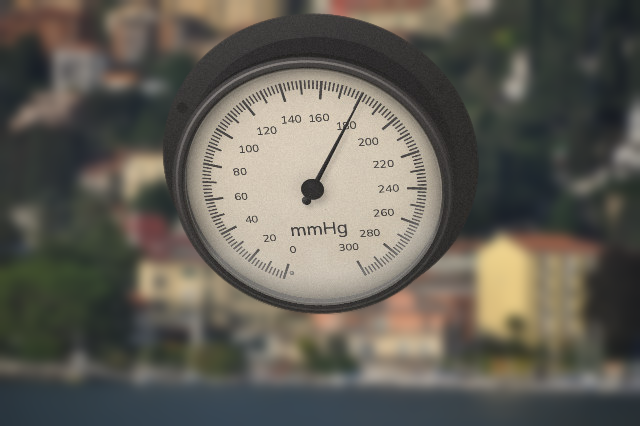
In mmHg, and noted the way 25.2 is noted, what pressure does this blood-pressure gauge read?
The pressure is 180
